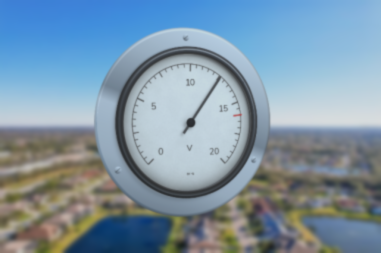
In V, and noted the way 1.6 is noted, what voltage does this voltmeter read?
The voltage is 12.5
